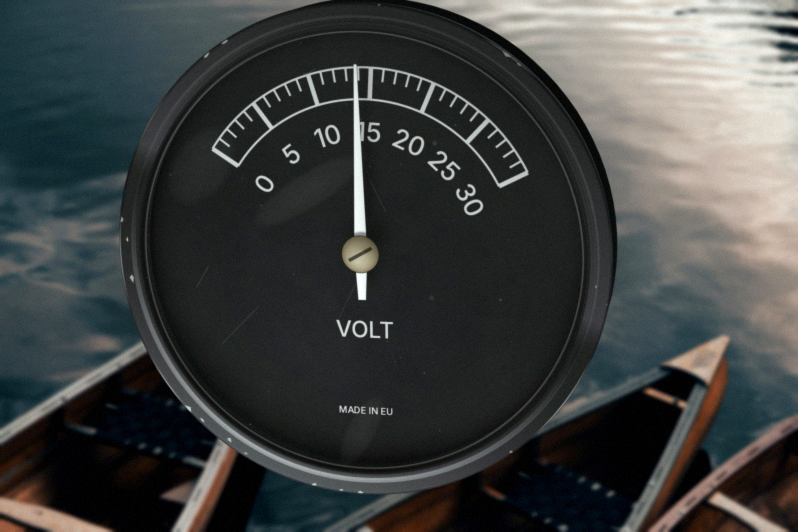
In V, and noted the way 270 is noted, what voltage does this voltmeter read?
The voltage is 14
